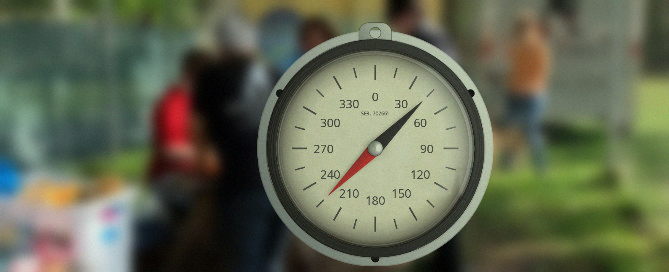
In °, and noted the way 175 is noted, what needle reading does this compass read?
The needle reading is 225
